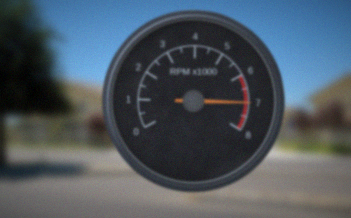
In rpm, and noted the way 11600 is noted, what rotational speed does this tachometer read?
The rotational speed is 7000
